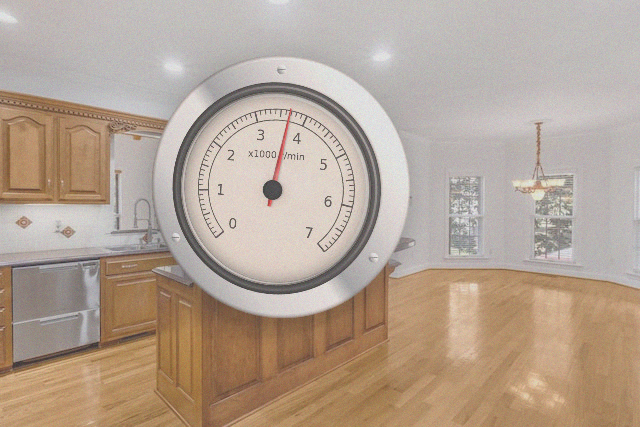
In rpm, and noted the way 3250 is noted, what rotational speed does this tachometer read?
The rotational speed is 3700
